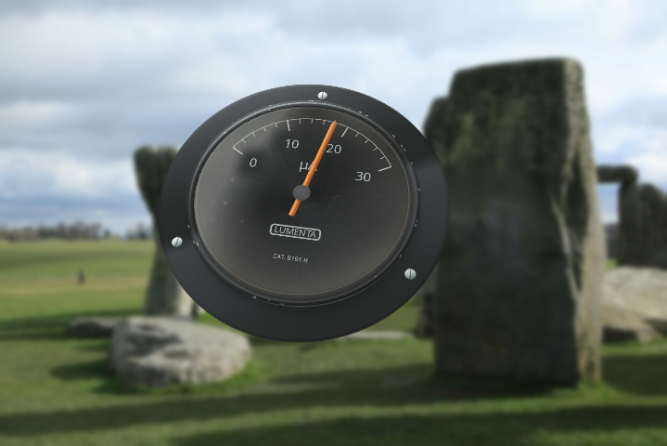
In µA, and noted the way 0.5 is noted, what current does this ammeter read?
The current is 18
